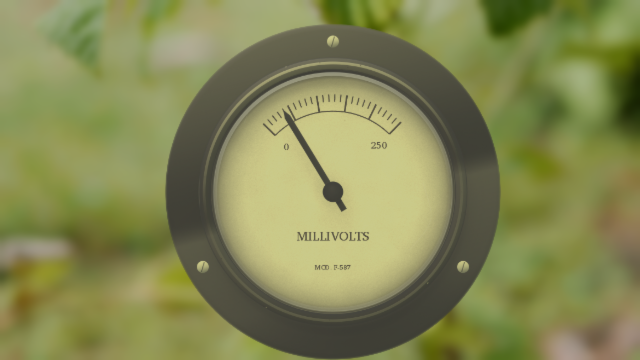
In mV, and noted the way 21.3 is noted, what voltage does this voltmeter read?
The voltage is 40
